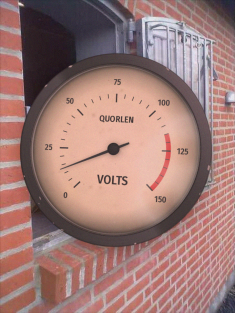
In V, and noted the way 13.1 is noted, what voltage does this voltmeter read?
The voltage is 12.5
